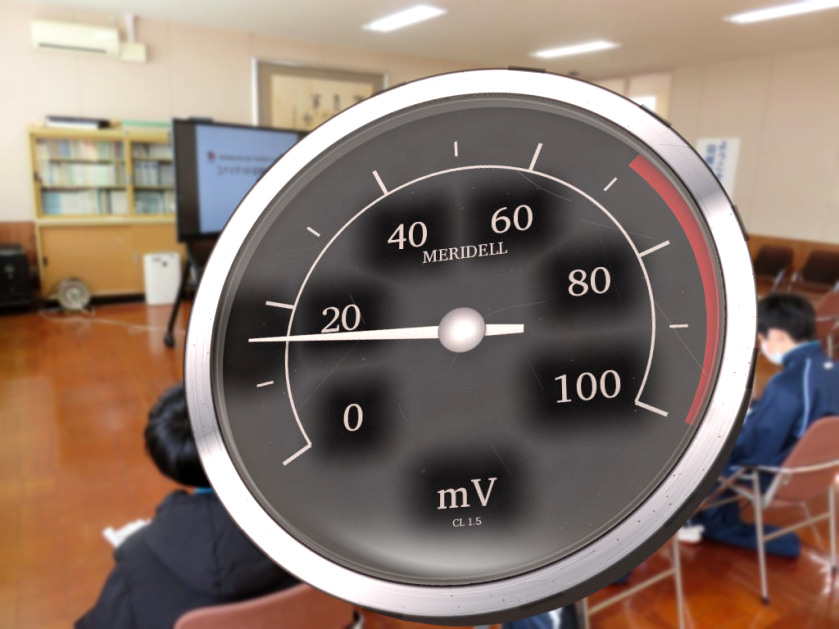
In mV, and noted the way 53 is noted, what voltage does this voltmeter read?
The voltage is 15
